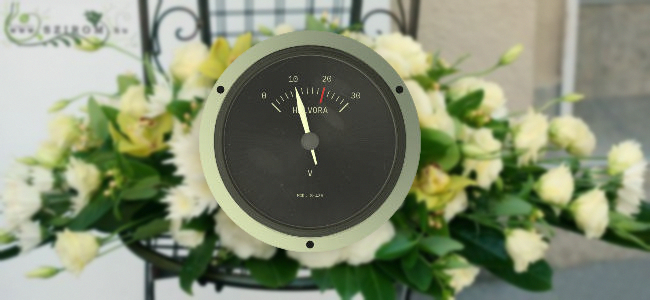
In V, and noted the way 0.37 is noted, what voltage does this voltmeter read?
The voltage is 10
